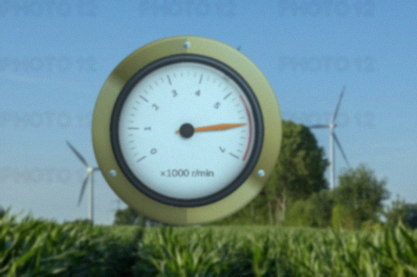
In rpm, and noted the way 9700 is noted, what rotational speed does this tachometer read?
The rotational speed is 6000
